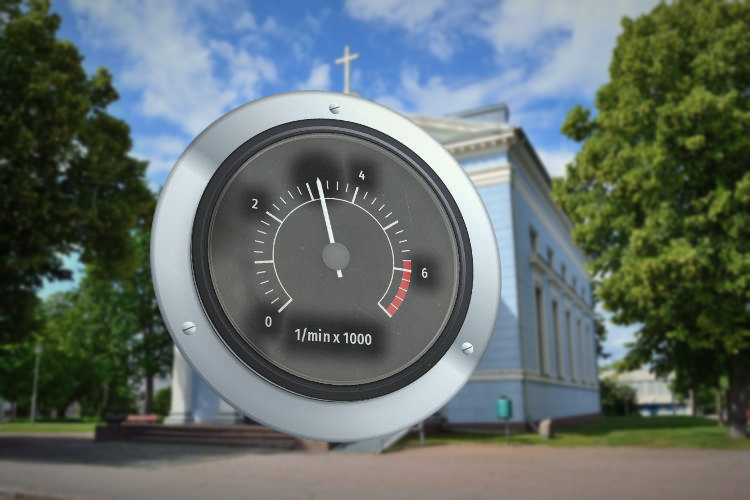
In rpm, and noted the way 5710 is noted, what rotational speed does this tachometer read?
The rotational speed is 3200
